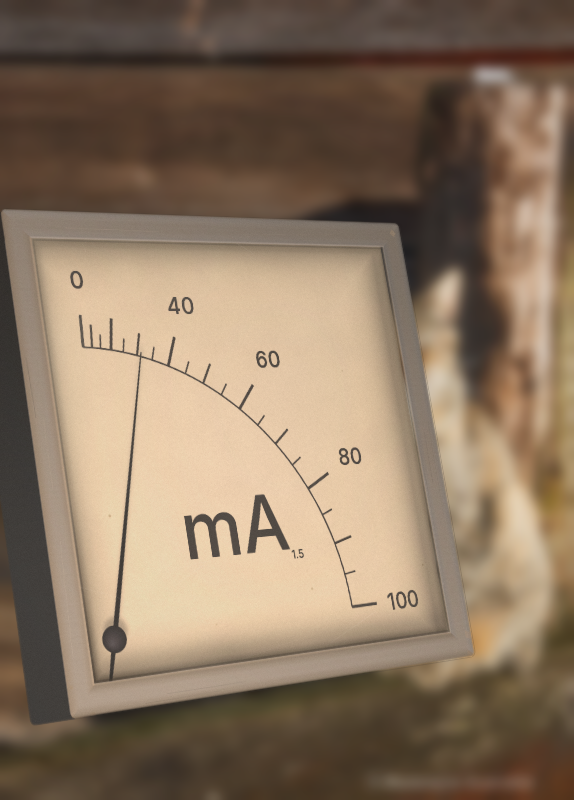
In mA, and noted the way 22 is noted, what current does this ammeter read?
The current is 30
